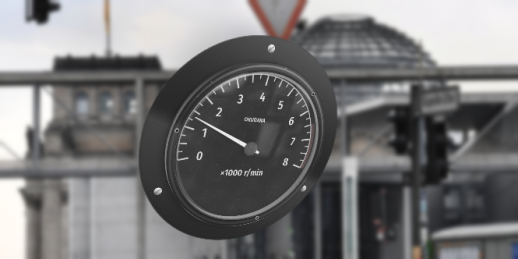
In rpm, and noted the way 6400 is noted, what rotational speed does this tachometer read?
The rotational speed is 1375
